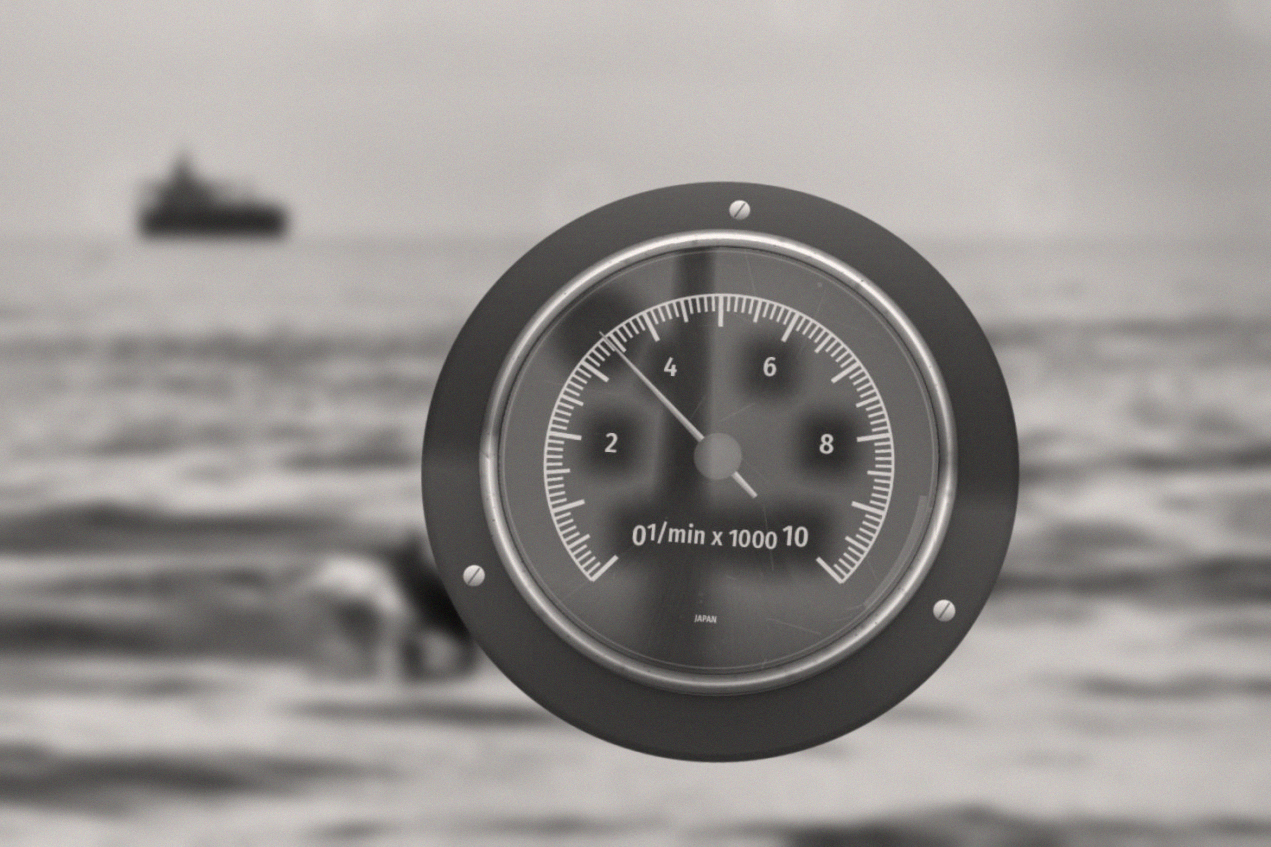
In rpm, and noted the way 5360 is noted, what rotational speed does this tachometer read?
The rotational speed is 3400
